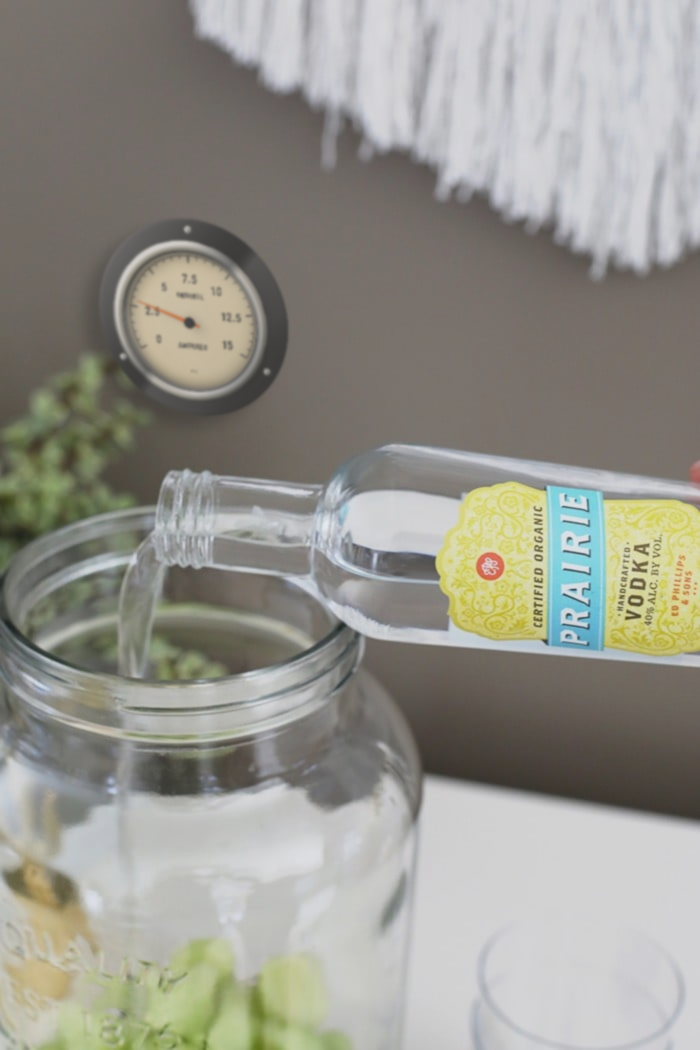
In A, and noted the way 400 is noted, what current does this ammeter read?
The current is 3
